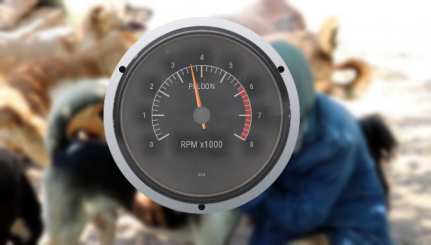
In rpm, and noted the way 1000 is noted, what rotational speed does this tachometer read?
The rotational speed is 3600
